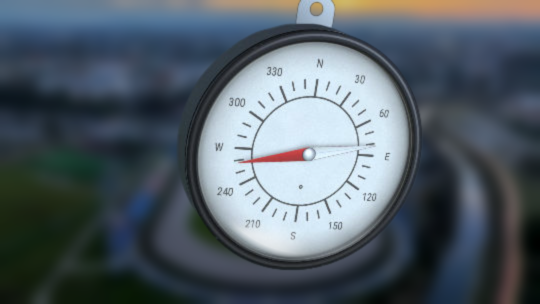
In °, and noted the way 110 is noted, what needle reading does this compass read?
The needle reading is 260
